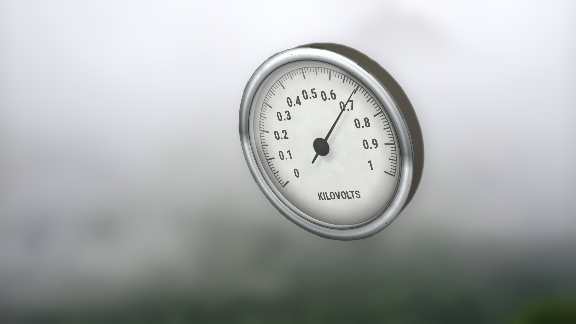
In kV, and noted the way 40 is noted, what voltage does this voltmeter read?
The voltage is 0.7
